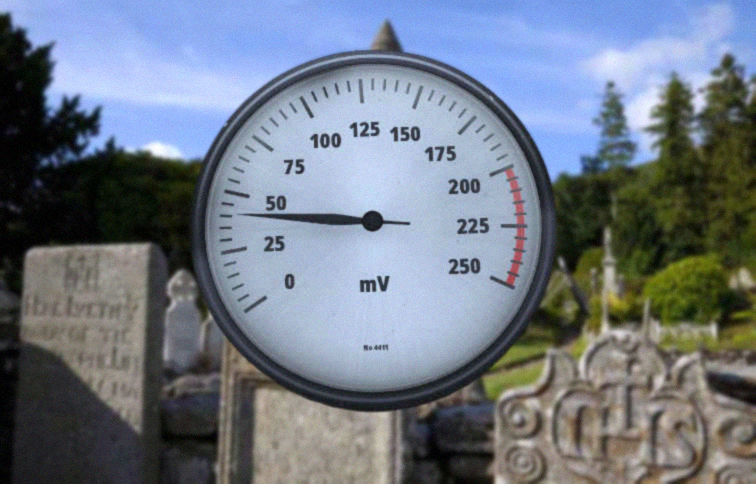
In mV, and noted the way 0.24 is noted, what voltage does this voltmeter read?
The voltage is 40
